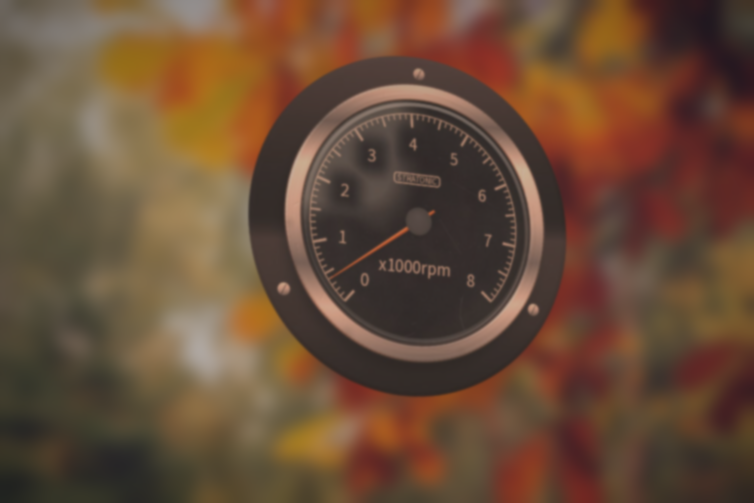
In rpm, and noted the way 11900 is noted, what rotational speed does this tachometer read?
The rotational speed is 400
